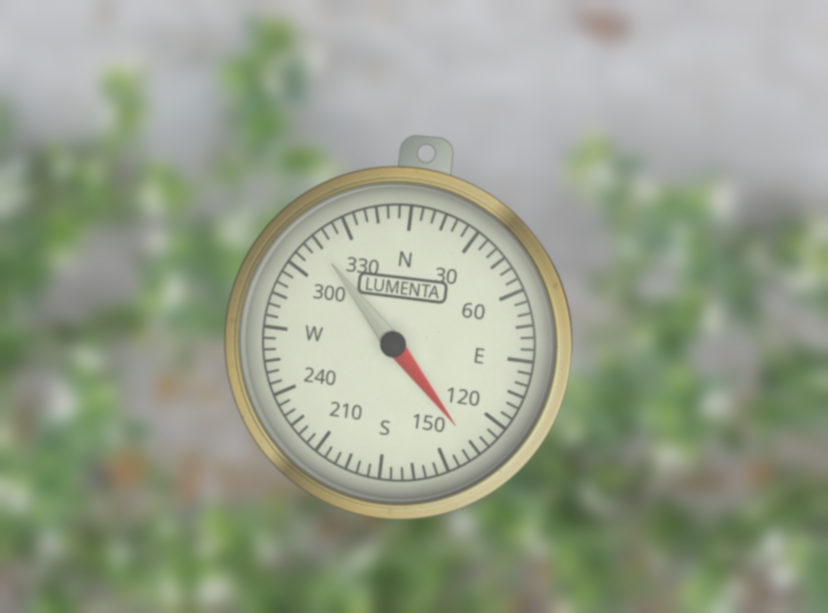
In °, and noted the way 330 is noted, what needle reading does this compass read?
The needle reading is 135
